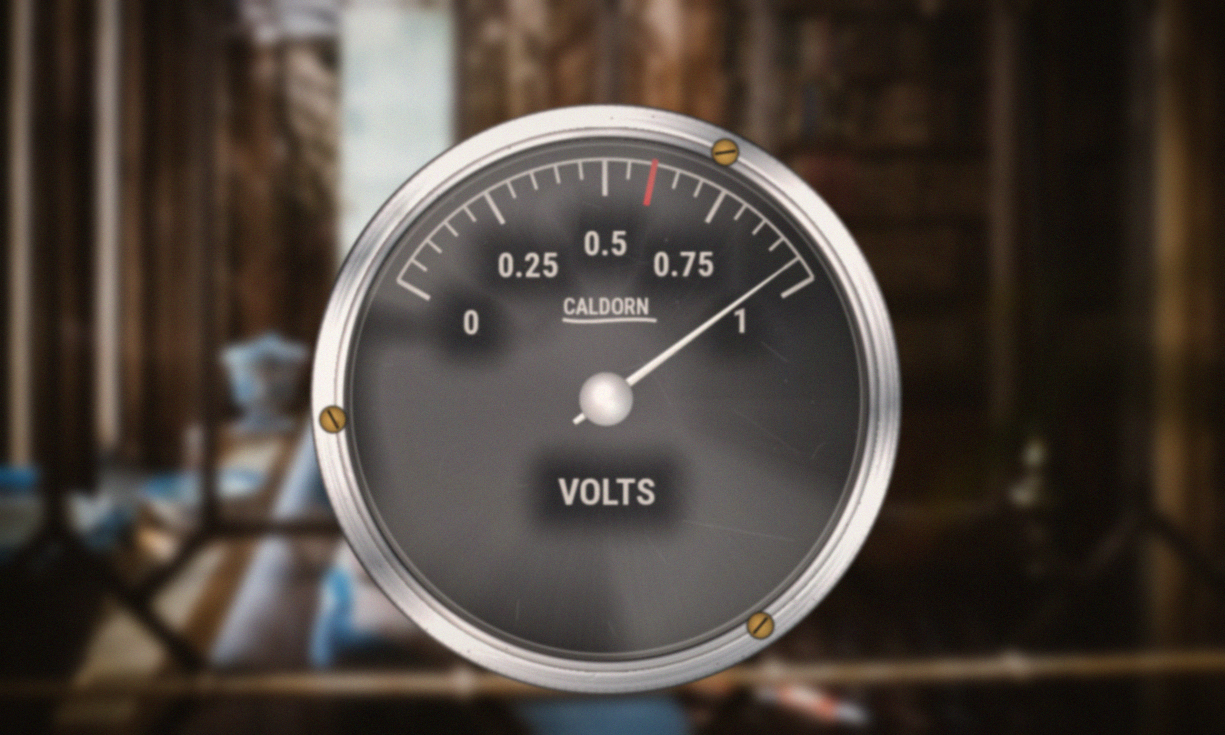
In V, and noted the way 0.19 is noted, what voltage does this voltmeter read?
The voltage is 0.95
